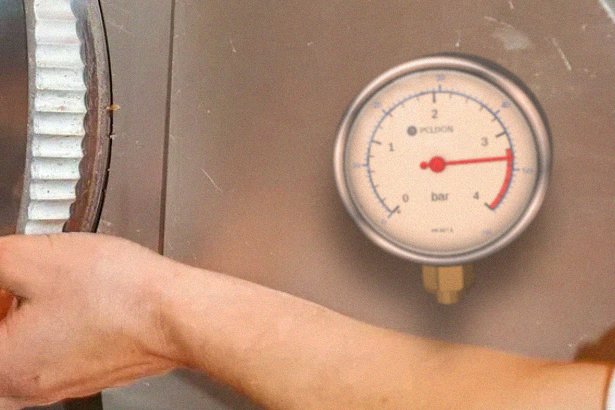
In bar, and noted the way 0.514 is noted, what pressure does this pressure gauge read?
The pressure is 3.3
